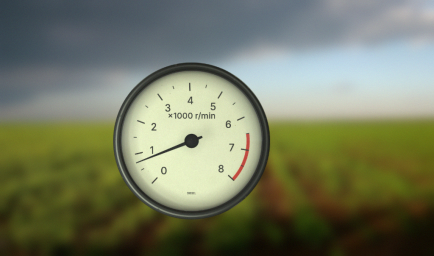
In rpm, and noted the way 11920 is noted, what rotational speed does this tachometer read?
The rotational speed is 750
